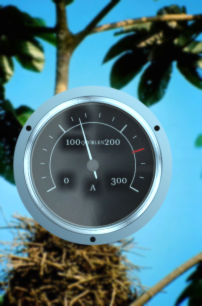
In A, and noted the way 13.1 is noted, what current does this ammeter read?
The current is 130
